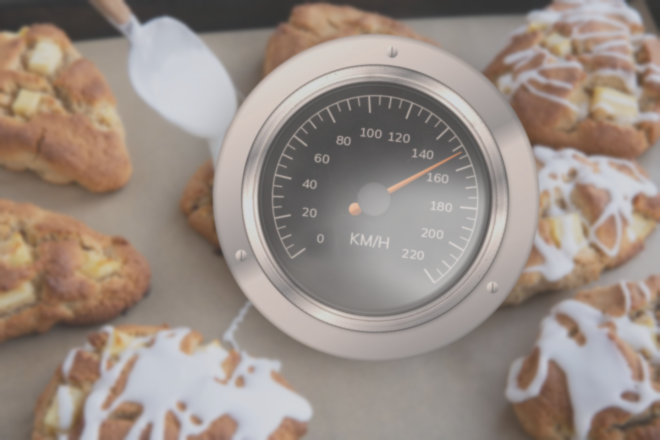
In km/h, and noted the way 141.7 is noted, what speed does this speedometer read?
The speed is 152.5
